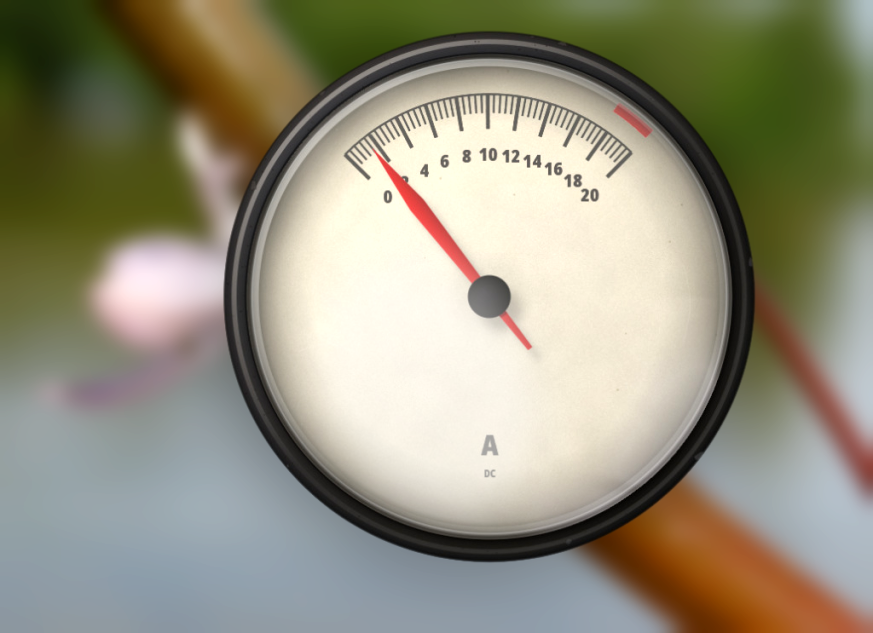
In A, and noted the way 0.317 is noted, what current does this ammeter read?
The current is 1.6
